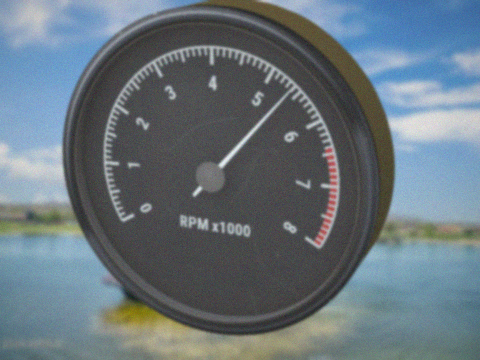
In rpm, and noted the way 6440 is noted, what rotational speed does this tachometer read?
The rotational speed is 5400
